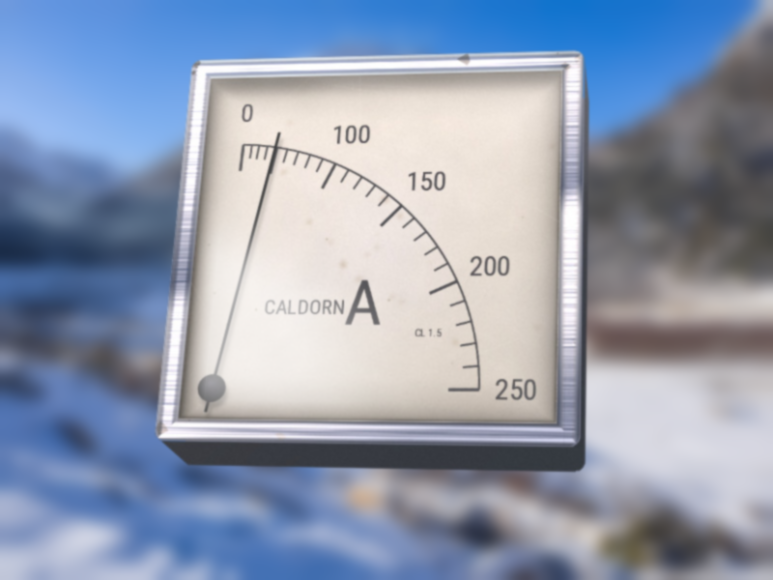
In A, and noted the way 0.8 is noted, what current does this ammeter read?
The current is 50
